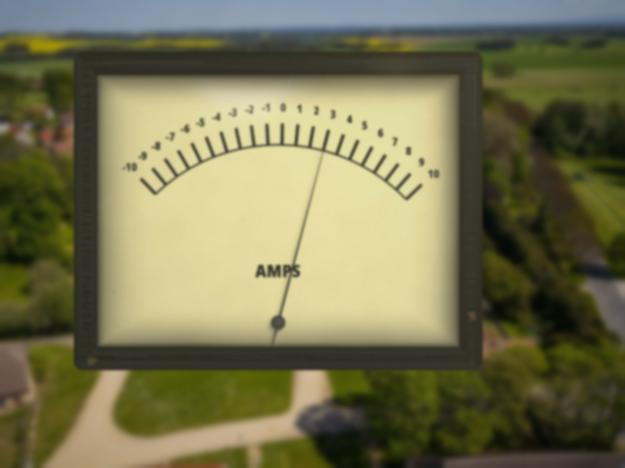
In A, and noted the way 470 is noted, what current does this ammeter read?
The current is 3
